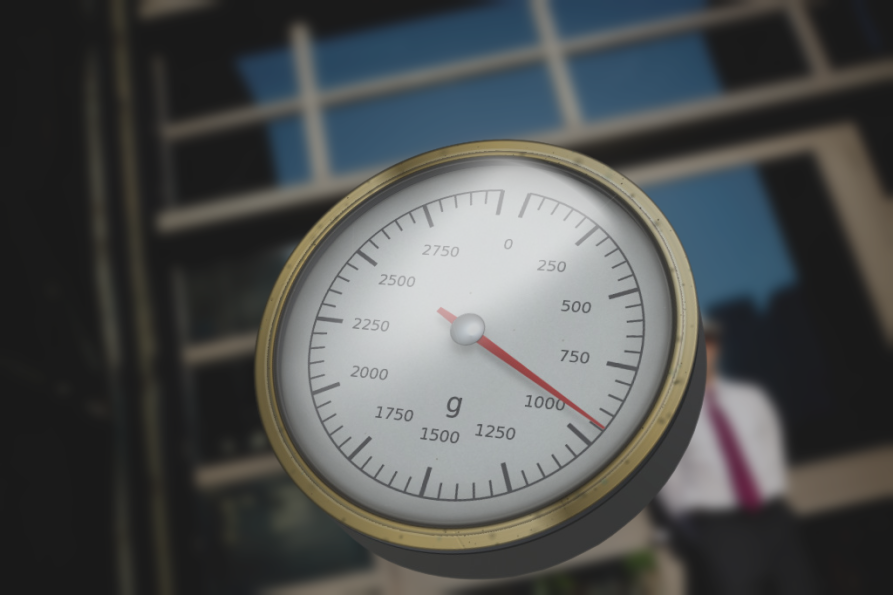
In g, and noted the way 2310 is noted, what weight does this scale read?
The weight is 950
